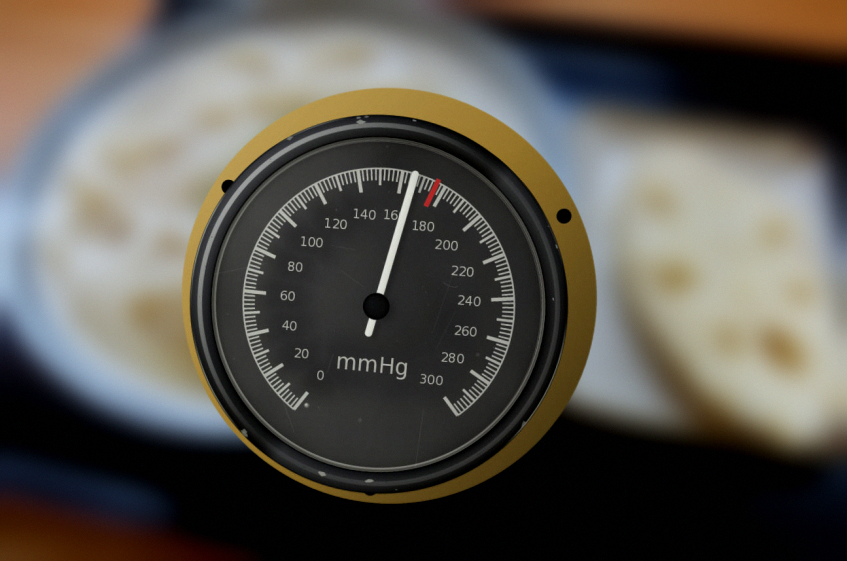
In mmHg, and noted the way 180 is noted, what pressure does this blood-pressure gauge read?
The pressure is 166
